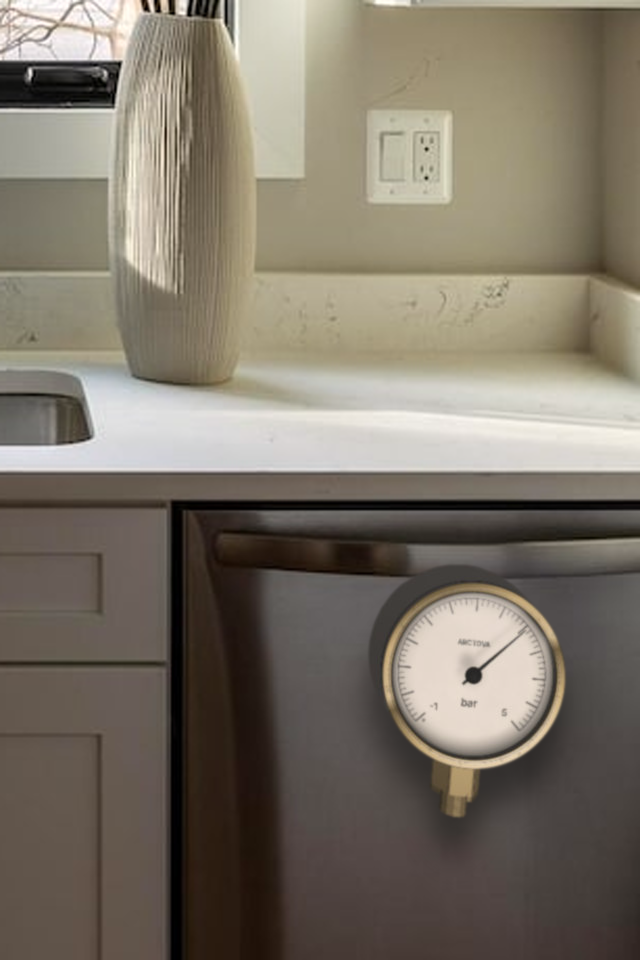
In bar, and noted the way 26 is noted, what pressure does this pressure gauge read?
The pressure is 3
